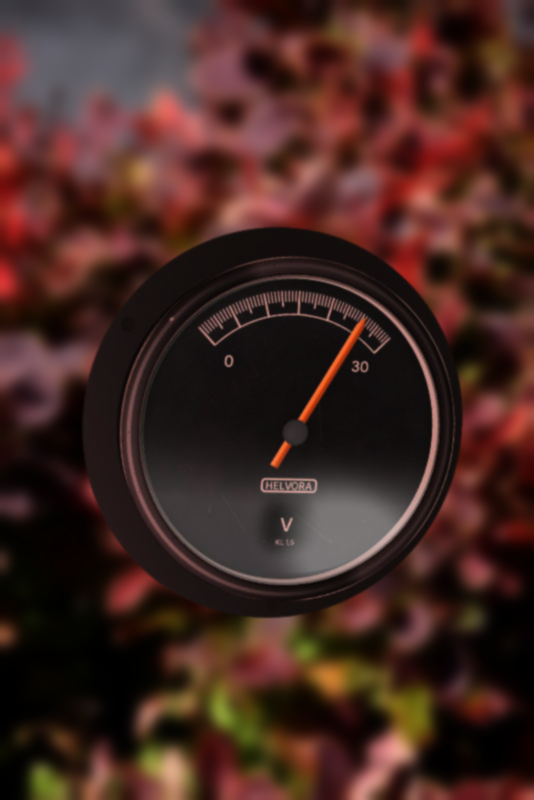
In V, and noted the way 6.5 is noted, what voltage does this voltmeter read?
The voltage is 25
